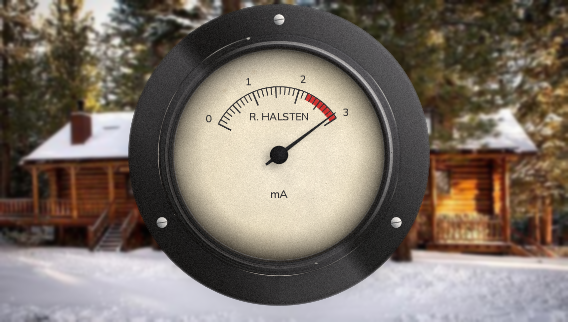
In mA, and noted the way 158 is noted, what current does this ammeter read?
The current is 2.9
